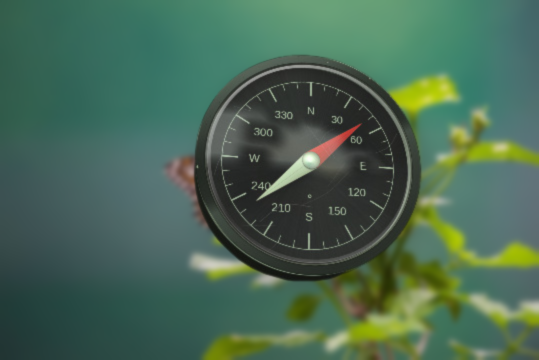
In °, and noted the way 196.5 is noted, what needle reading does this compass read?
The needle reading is 50
